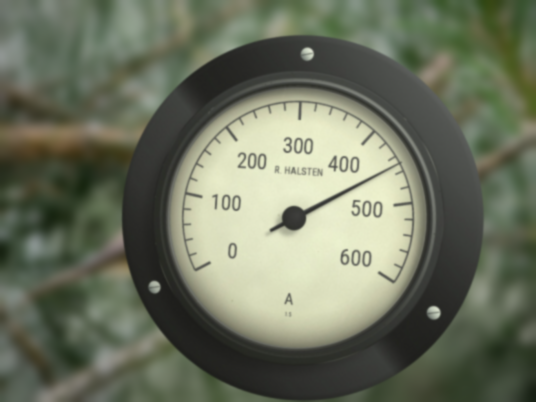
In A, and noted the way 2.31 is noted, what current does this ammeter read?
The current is 450
